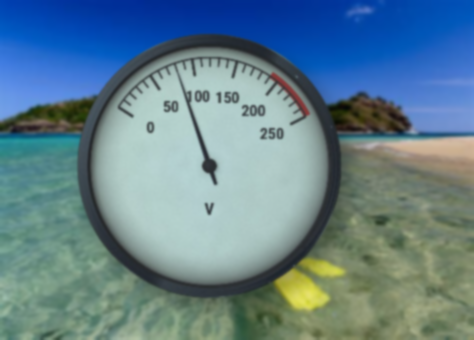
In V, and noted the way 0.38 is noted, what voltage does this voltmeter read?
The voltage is 80
